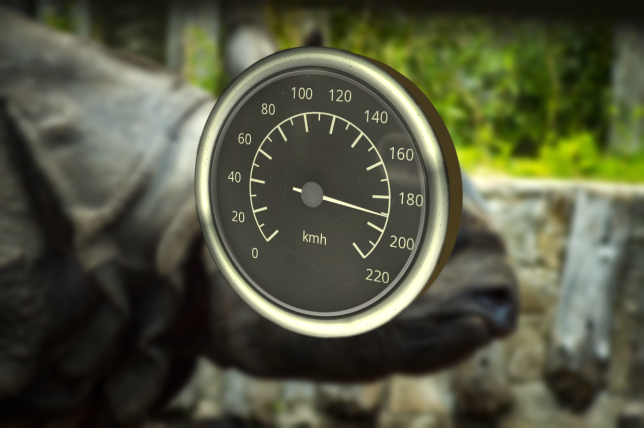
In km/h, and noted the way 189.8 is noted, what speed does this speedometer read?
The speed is 190
